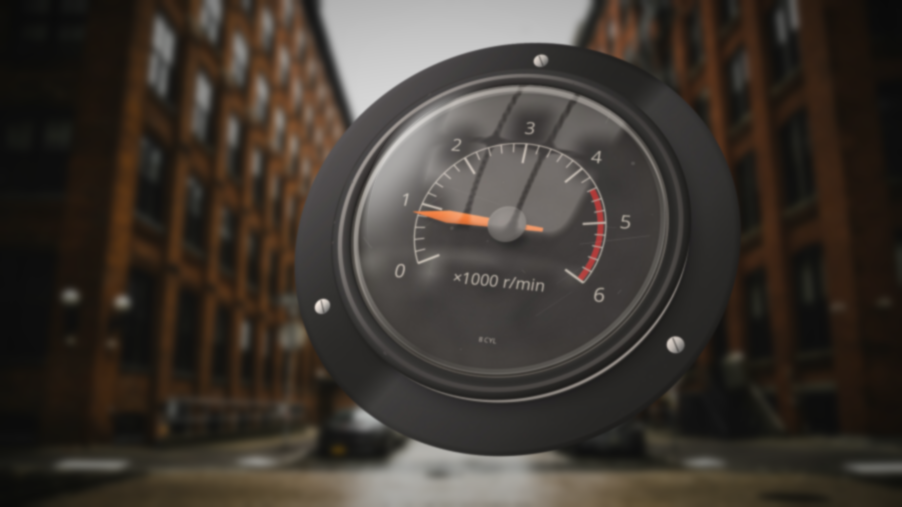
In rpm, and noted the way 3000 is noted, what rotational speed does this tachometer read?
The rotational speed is 800
